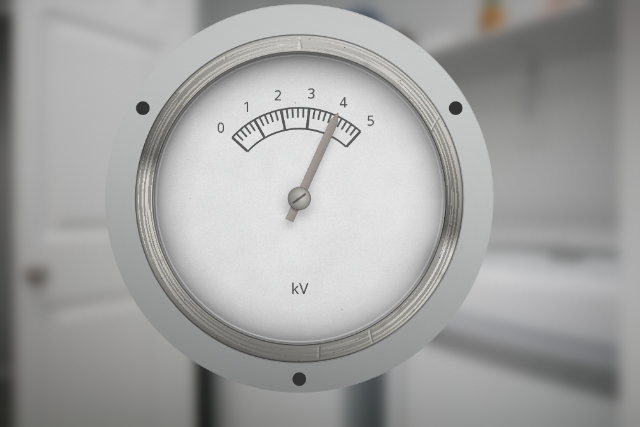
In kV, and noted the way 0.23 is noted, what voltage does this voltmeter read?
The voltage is 4
